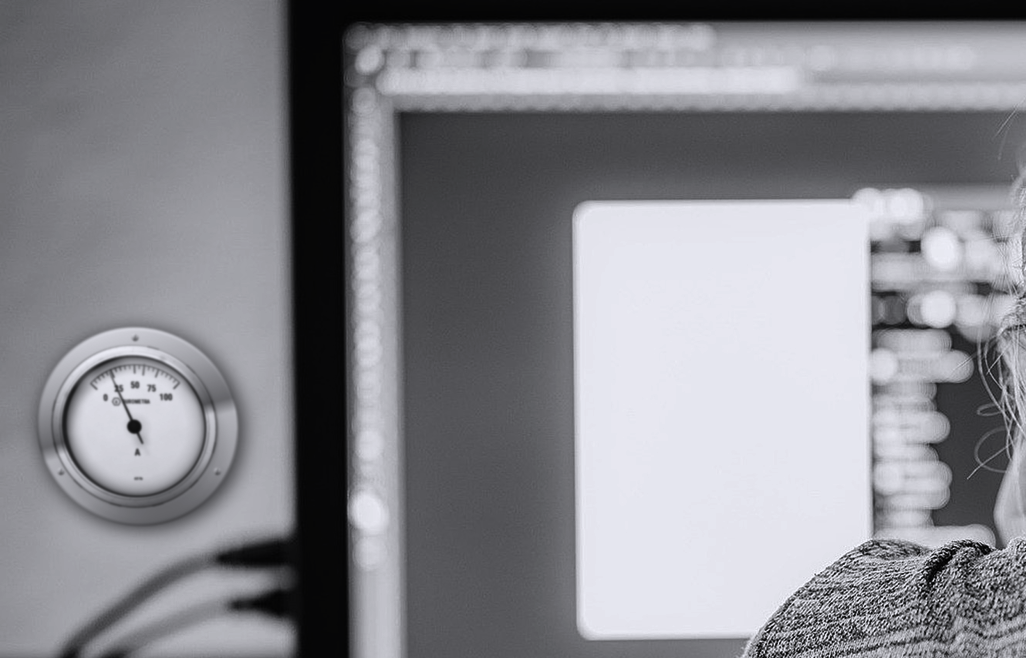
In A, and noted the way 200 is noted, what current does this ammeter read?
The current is 25
